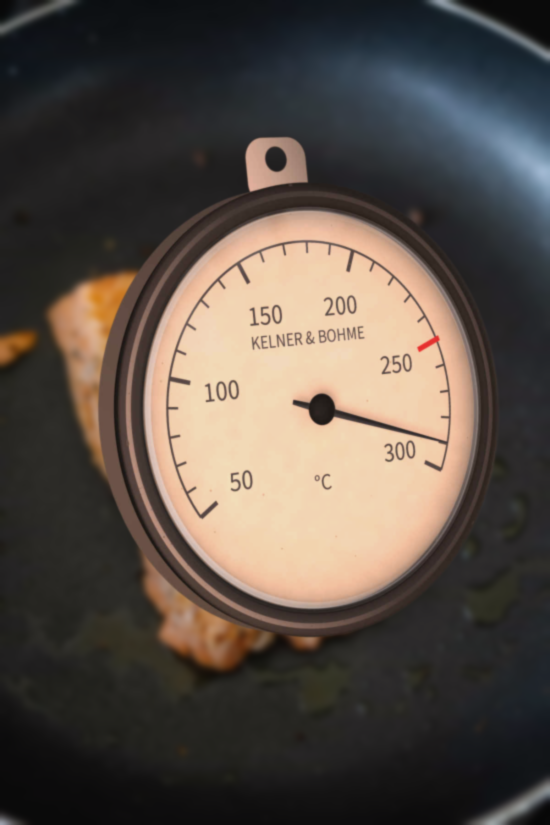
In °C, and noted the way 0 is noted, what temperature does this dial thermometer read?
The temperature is 290
